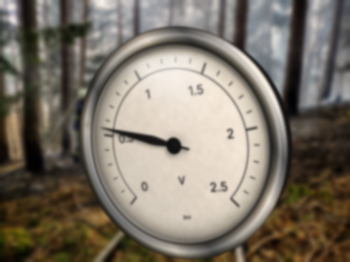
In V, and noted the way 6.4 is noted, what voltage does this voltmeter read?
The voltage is 0.55
